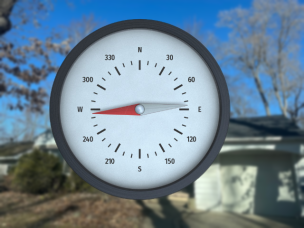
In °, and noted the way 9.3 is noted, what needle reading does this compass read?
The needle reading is 265
